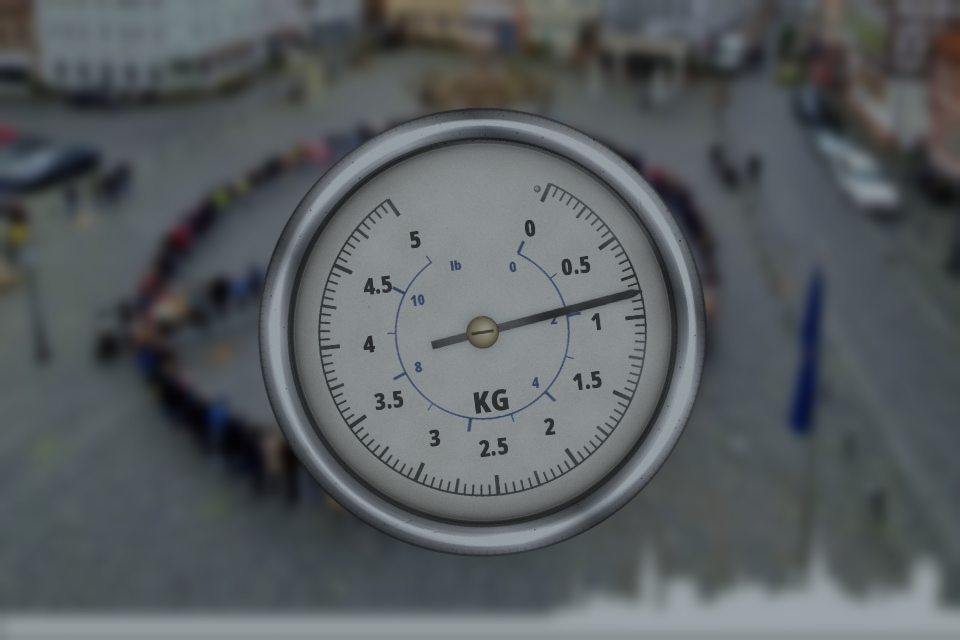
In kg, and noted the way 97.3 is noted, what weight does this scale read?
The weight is 0.85
